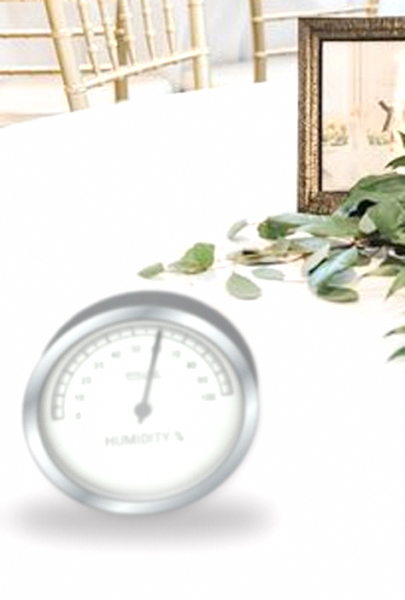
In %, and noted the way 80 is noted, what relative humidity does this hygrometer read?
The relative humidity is 60
